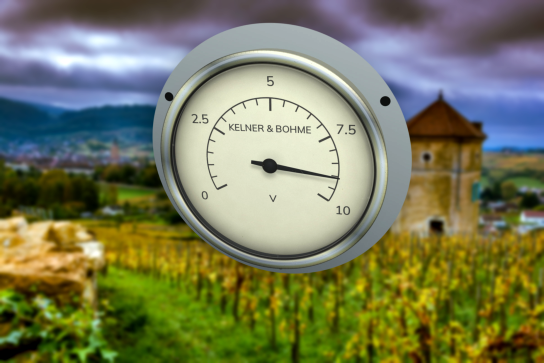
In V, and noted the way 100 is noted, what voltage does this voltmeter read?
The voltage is 9
